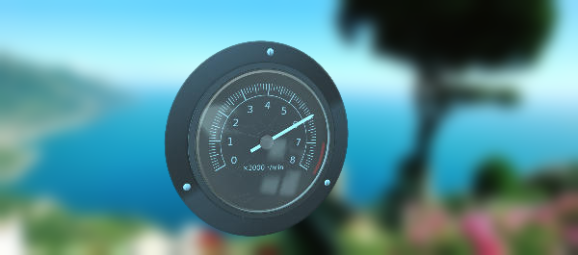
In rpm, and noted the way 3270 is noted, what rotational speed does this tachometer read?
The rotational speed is 6000
